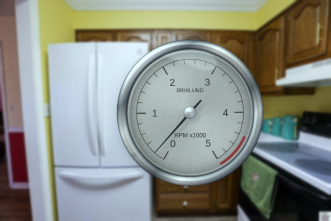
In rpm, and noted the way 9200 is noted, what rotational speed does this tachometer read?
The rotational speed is 200
